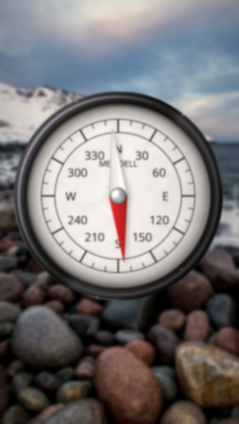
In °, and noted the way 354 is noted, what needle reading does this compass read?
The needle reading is 175
